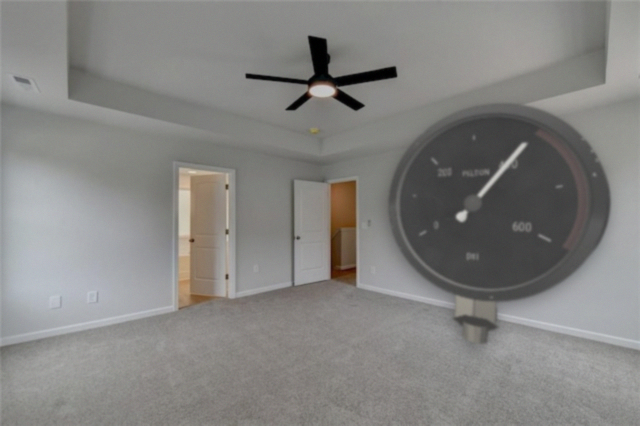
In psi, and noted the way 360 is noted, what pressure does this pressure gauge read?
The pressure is 400
